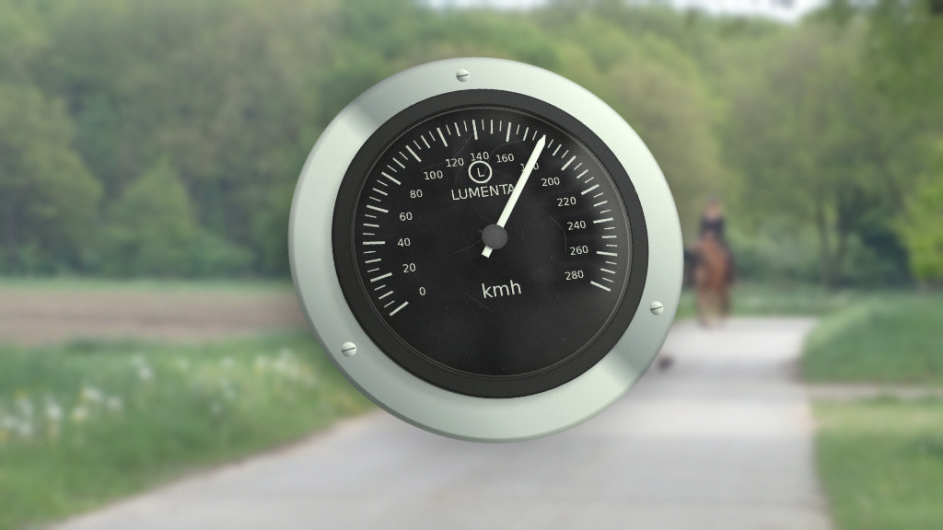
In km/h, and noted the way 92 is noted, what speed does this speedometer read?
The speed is 180
